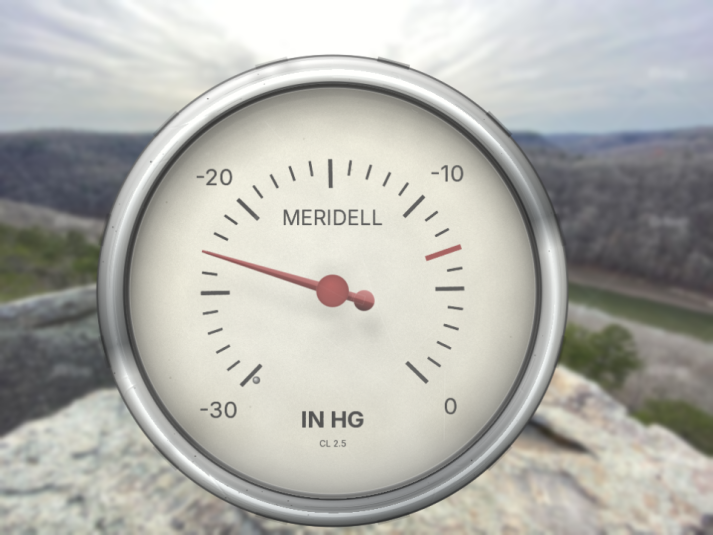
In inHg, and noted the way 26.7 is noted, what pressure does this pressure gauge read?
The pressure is -23
